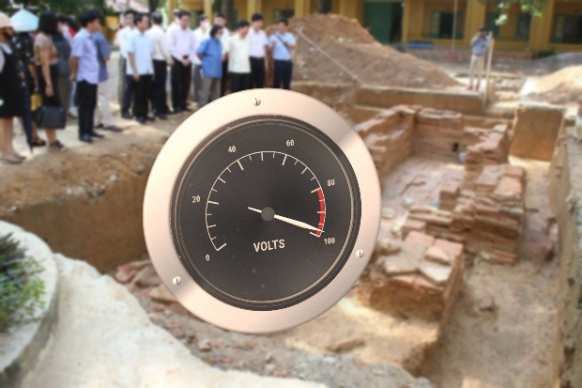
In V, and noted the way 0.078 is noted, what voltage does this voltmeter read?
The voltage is 97.5
